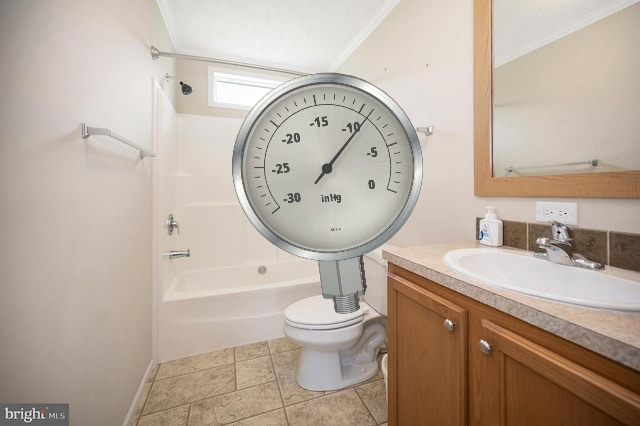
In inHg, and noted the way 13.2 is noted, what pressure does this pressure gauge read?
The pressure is -9
